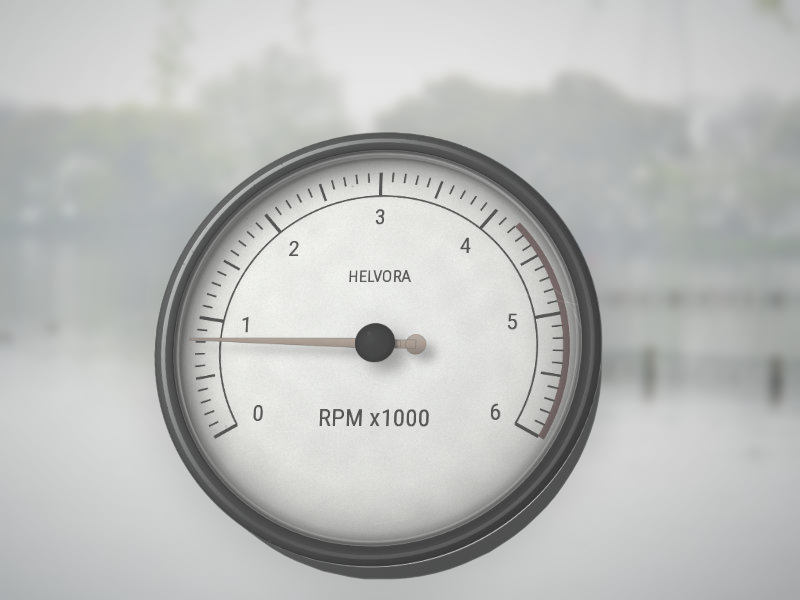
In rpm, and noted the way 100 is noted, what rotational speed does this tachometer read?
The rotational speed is 800
